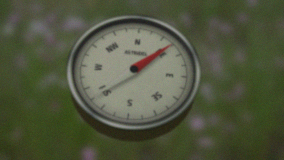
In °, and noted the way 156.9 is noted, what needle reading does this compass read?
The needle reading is 45
